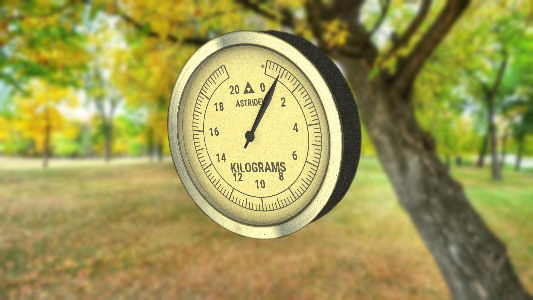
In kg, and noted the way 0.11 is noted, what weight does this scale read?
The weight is 1
